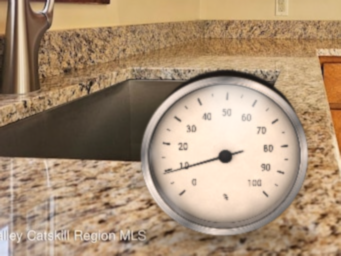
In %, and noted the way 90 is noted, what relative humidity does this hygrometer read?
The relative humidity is 10
